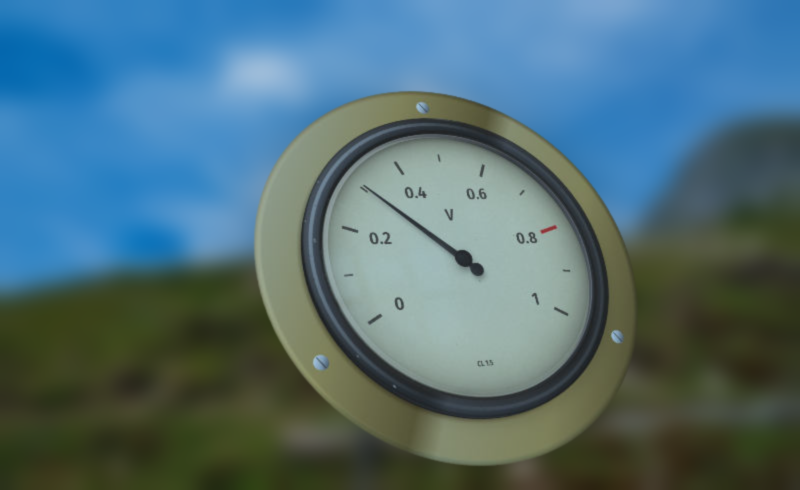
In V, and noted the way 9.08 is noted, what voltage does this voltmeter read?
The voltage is 0.3
